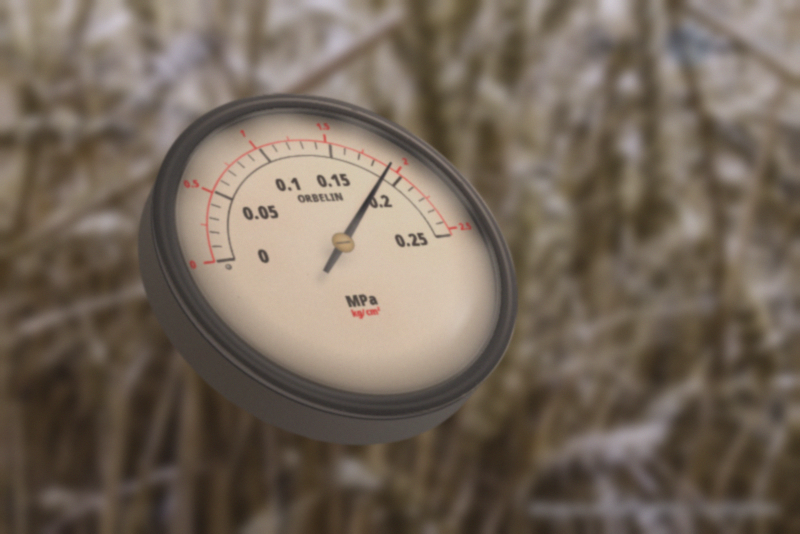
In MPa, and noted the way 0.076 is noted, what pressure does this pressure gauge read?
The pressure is 0.19
